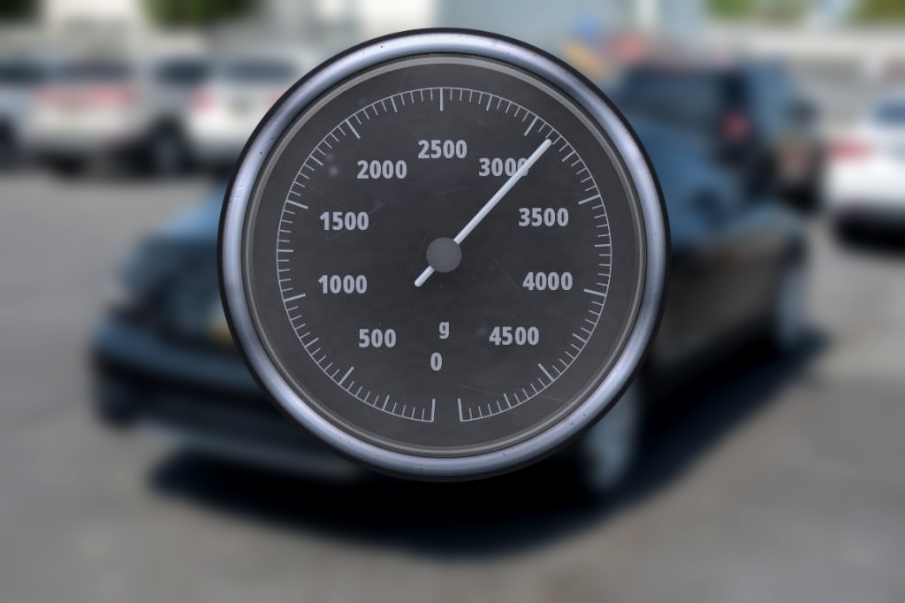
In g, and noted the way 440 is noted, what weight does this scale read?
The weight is 3125
